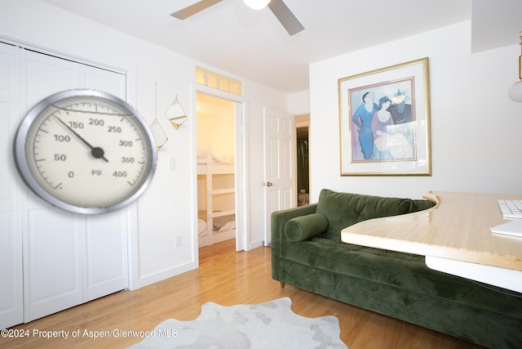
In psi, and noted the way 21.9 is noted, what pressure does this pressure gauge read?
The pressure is 130
